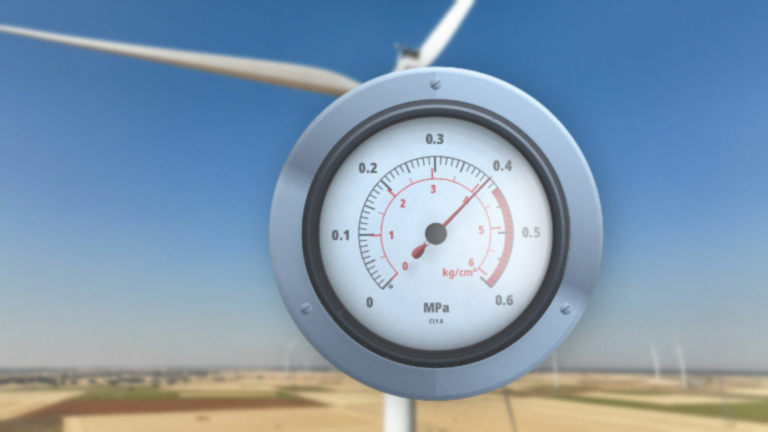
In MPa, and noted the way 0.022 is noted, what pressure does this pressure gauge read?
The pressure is 0.4
